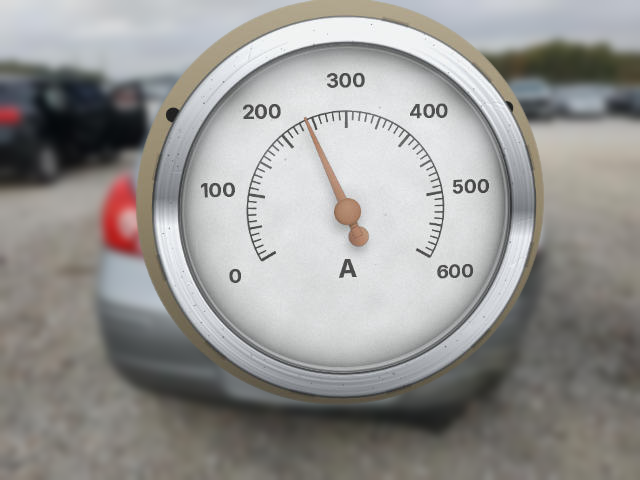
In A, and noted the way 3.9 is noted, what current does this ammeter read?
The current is 240
